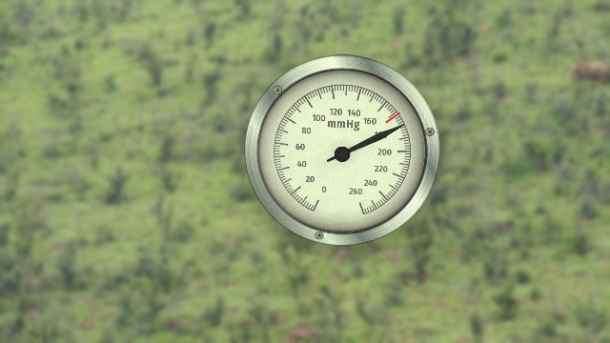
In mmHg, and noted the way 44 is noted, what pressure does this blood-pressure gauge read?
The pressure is 180
